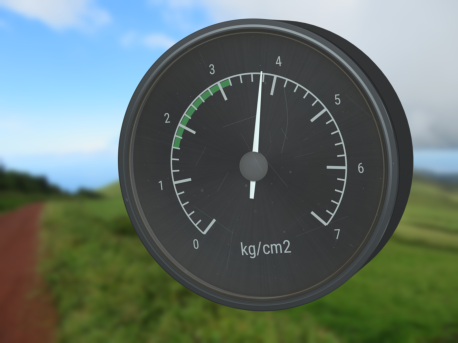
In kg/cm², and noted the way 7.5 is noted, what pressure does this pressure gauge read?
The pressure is 3.8
